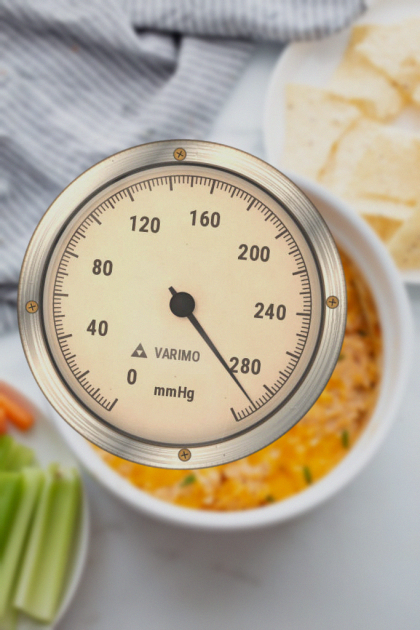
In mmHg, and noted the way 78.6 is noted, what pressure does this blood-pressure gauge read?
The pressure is 290
